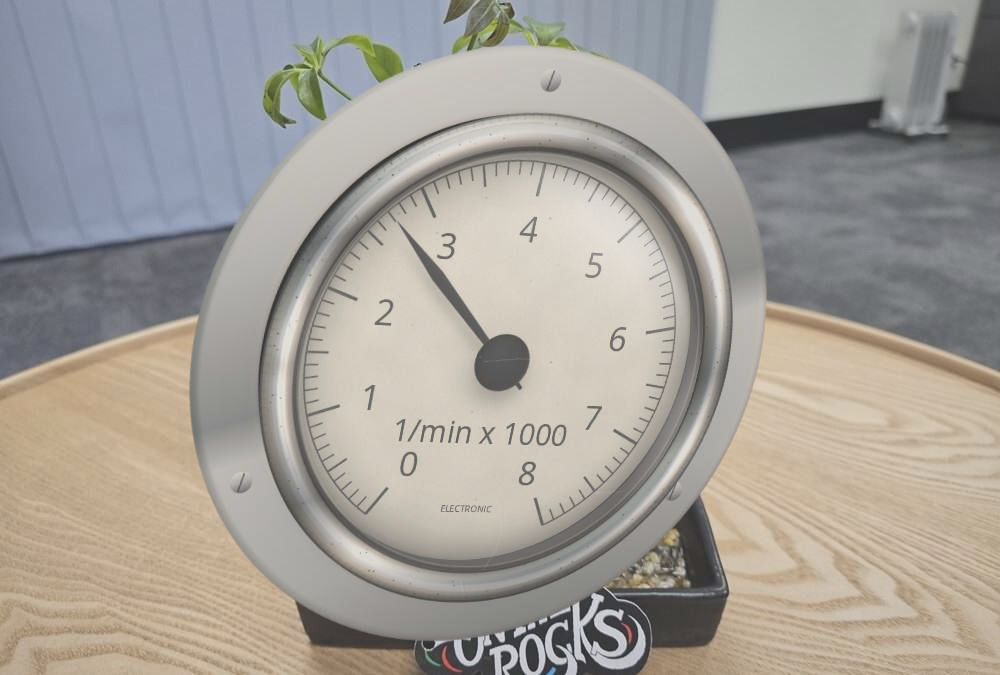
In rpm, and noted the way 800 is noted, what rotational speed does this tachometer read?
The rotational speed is 2700
